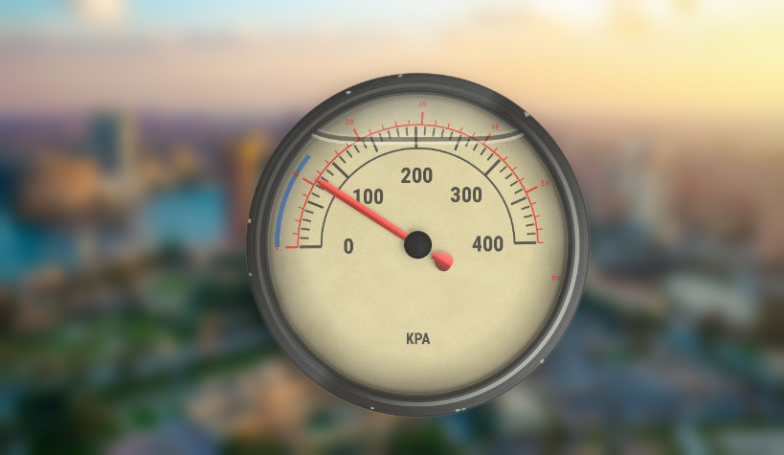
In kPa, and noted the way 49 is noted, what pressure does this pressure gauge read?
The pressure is 75
